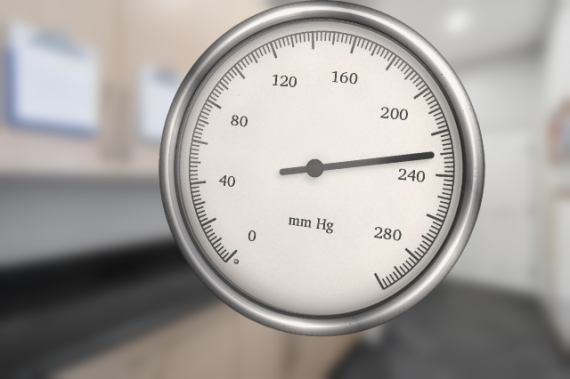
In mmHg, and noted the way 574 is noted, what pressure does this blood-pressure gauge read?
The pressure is 230
